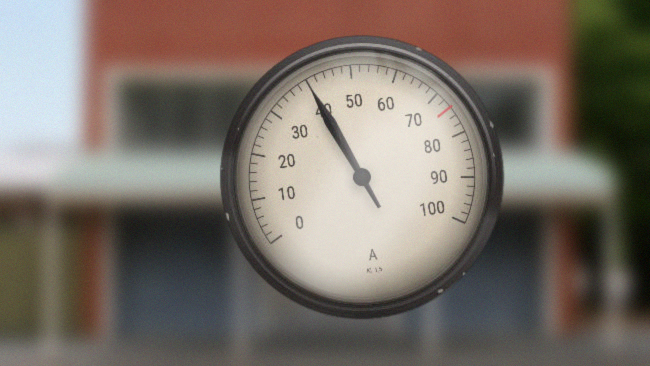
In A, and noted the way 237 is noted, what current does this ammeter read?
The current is 40
